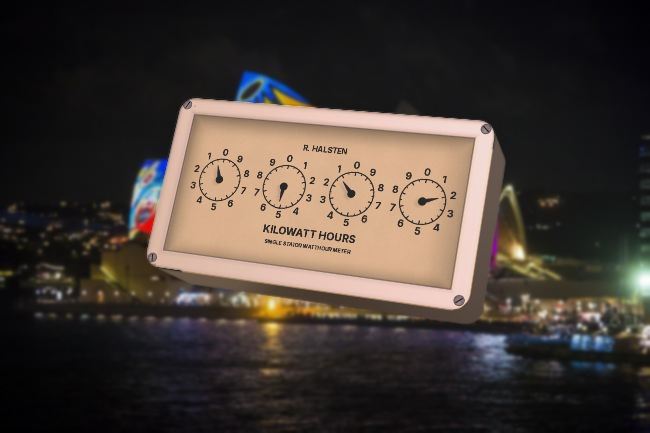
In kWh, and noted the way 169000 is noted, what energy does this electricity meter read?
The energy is 512
